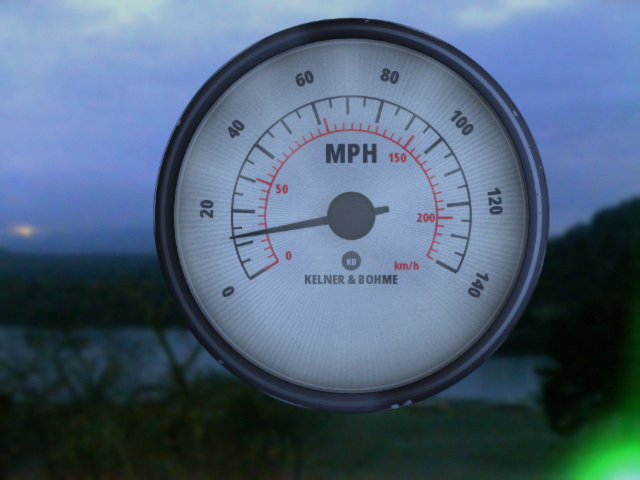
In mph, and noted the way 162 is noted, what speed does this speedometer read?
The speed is 12.5
